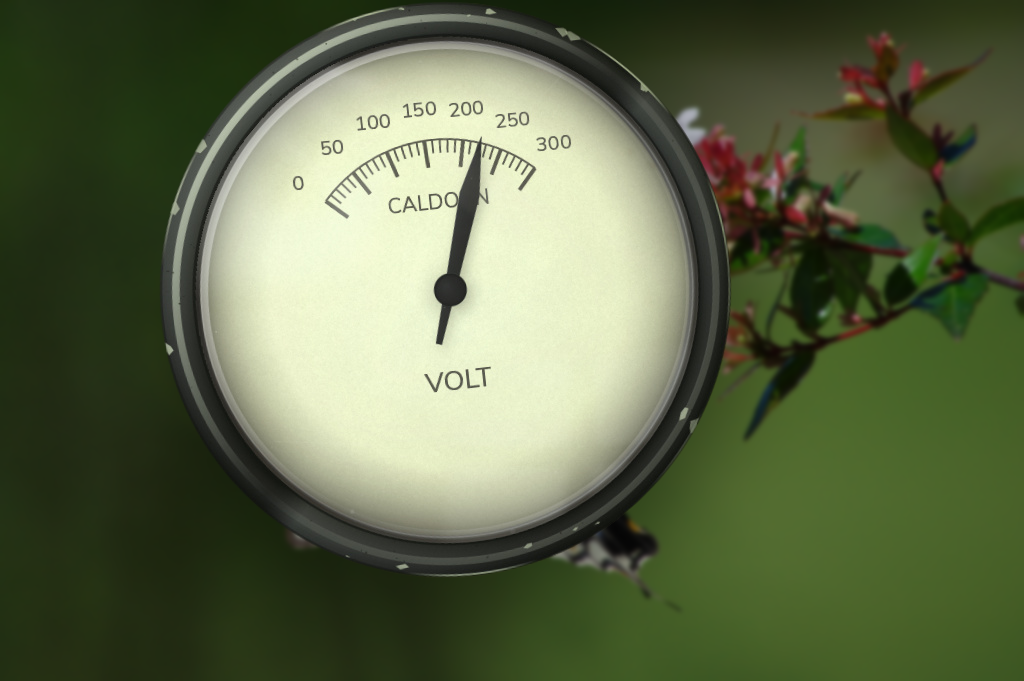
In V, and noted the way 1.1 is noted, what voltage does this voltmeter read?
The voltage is 220
